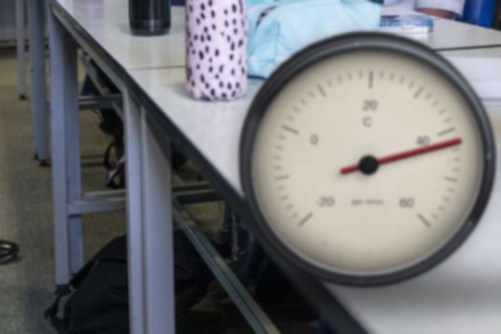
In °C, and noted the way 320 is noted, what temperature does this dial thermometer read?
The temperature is 42
